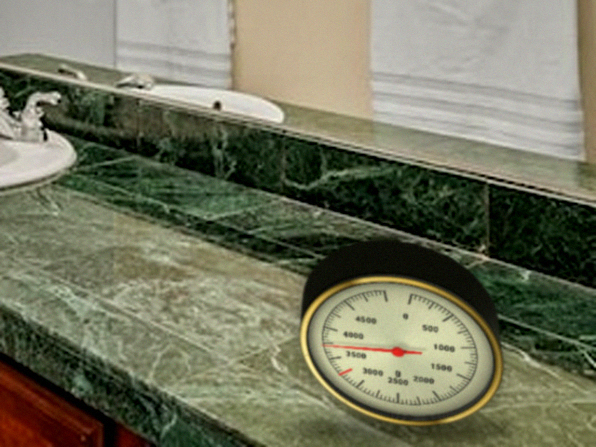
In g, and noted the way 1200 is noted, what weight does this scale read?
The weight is 3750
